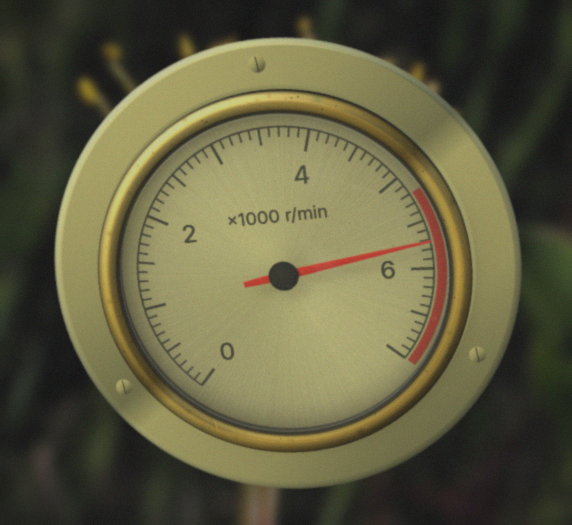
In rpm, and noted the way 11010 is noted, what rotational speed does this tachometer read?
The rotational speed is 5700
